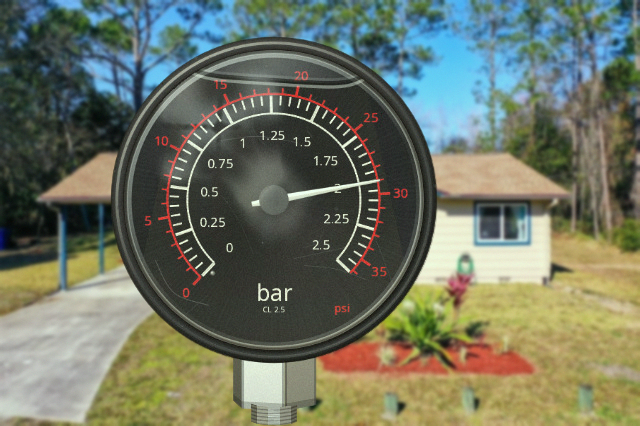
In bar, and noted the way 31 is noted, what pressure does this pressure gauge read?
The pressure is 2
